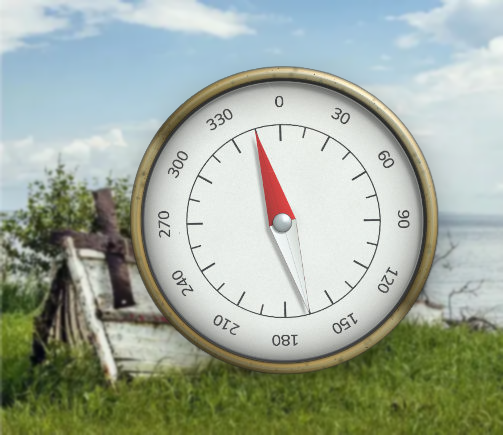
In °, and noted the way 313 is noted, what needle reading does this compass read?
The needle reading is 345
